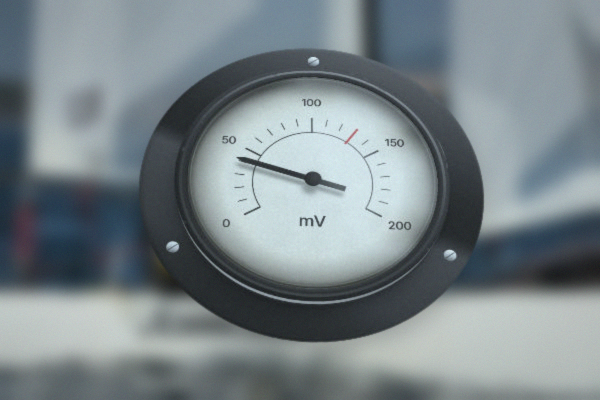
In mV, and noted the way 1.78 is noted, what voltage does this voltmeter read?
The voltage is 40
